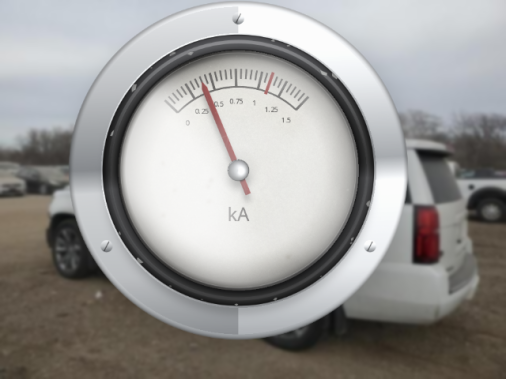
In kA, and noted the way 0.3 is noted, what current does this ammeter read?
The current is 0.4
